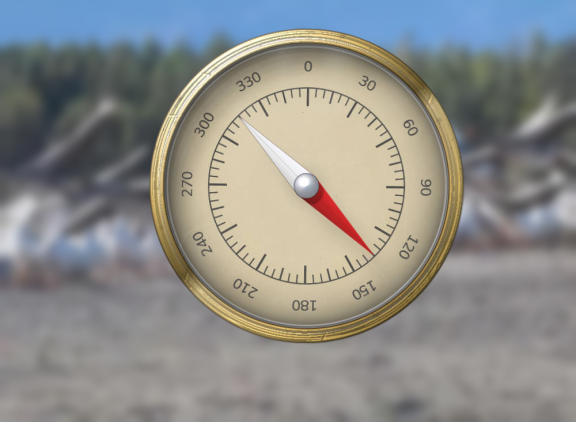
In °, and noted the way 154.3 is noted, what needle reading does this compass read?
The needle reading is 135
